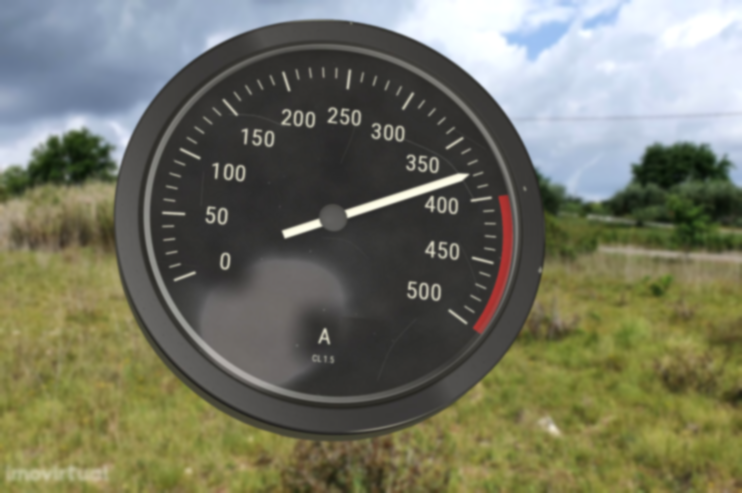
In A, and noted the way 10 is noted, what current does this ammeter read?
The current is 380
